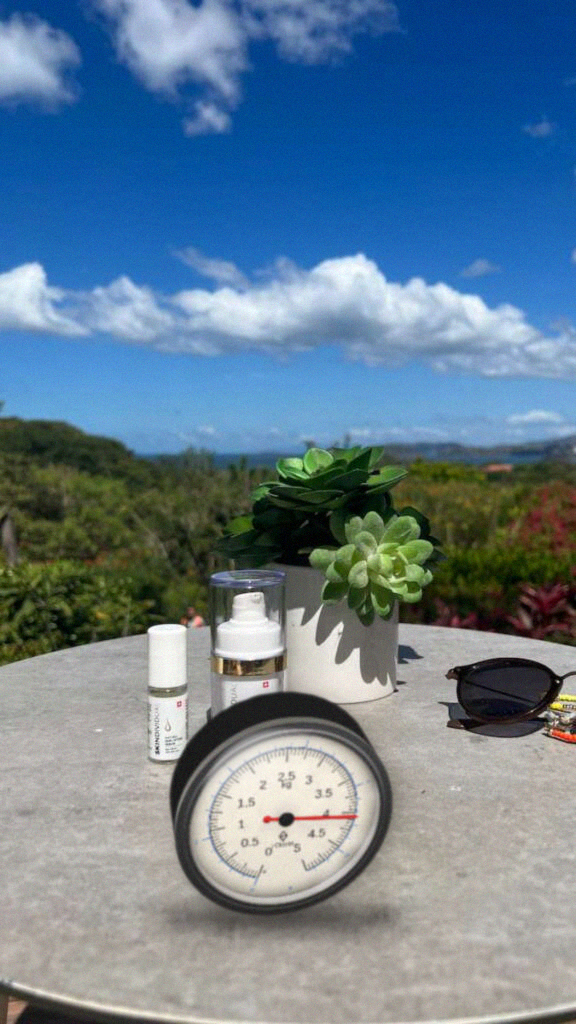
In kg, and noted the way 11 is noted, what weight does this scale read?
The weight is 4
